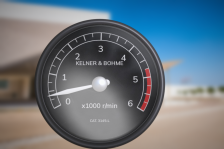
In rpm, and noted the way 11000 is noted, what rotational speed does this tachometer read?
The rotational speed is 375
